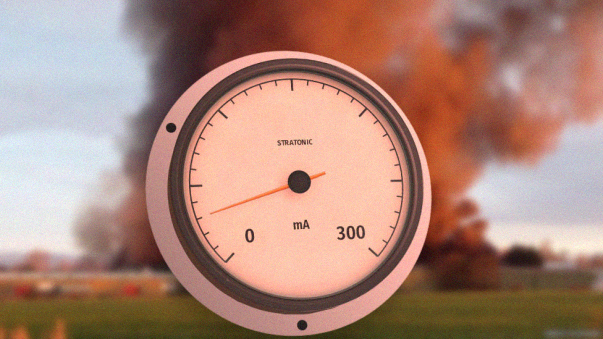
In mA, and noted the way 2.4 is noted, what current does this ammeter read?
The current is 30
